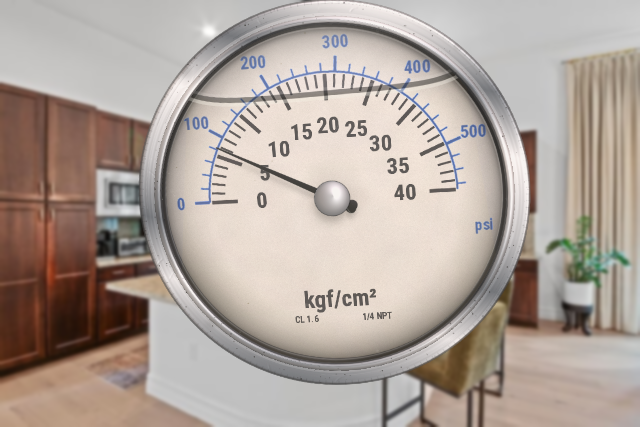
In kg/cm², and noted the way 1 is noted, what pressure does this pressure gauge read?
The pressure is 6
